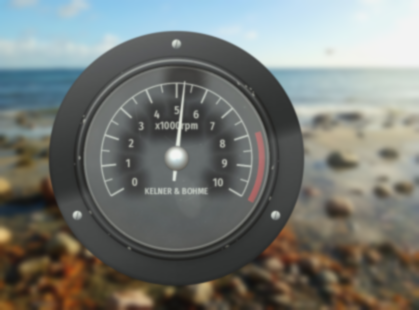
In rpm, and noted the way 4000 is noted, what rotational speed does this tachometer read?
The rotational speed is 5250
